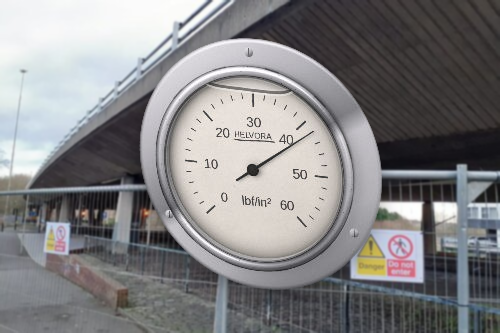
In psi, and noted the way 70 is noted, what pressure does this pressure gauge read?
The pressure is 42
